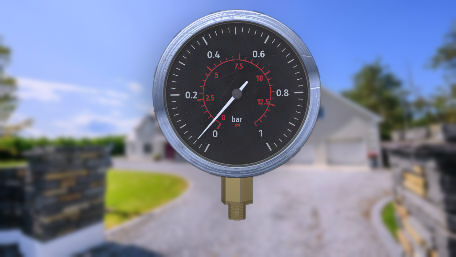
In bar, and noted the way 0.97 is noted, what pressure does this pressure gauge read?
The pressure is 0.04
